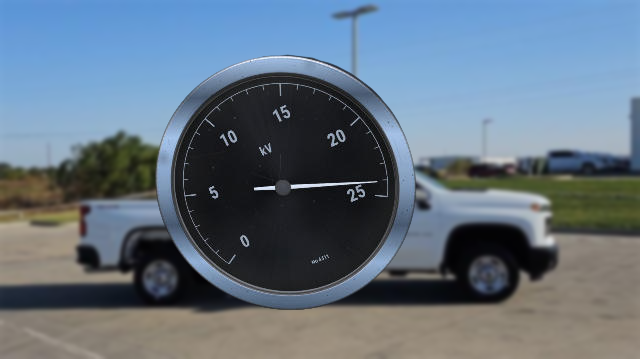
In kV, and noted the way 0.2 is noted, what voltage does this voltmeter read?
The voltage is 24
